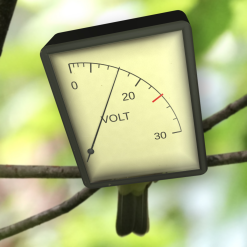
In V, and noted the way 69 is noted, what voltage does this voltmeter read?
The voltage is 16
